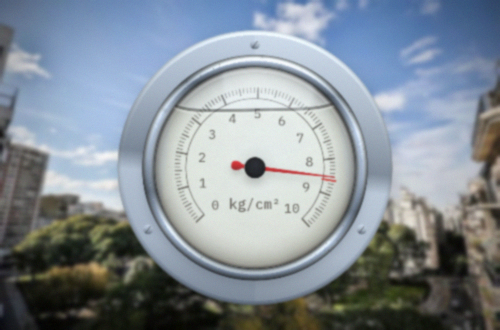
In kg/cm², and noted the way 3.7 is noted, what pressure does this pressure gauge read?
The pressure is 8.5
